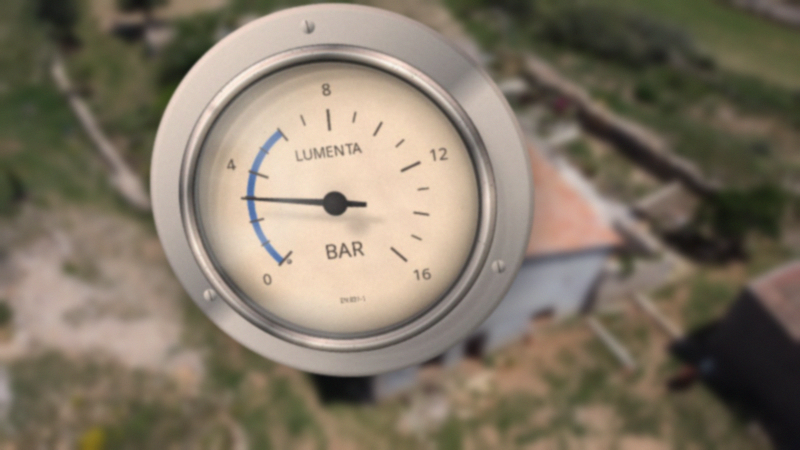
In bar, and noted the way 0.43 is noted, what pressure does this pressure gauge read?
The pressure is 3
